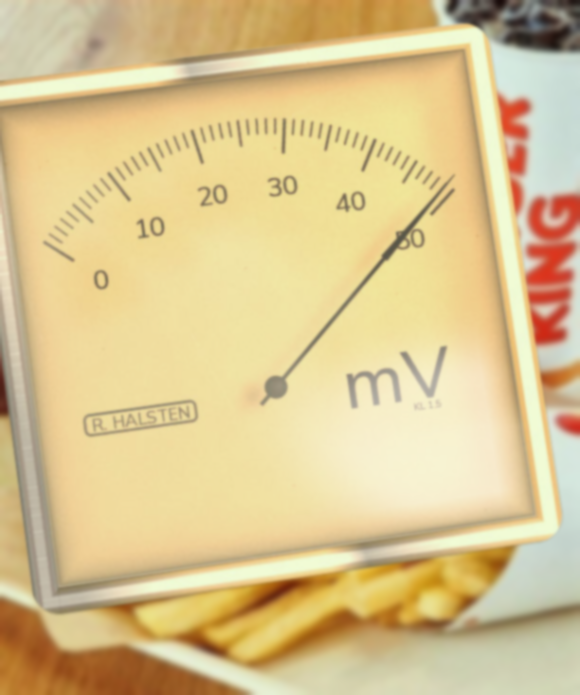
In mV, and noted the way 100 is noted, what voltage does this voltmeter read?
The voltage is 49
